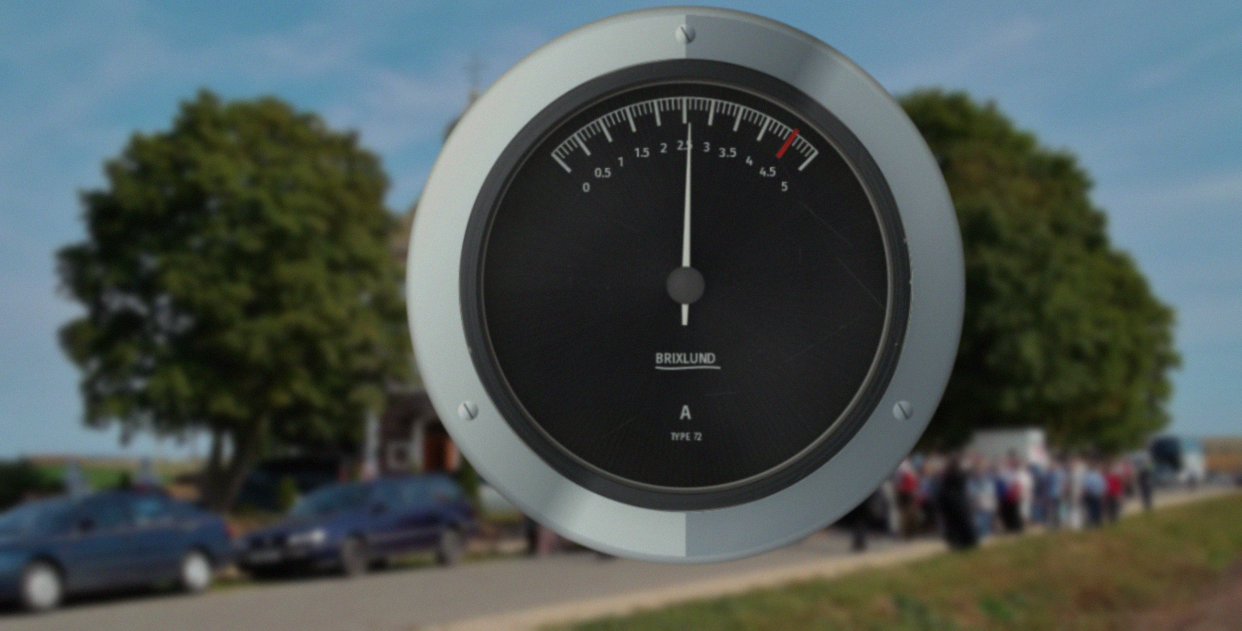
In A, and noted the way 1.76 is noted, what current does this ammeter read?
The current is 2.6
